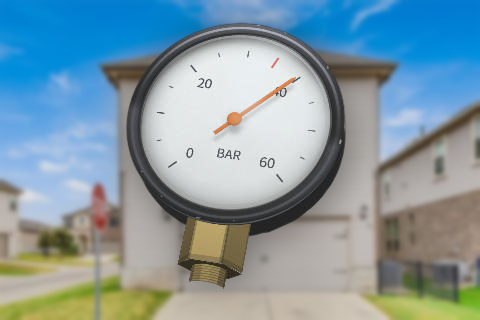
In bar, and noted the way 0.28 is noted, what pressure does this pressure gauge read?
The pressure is 40
